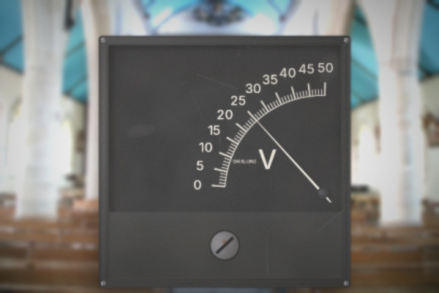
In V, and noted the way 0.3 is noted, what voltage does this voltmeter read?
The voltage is 25
